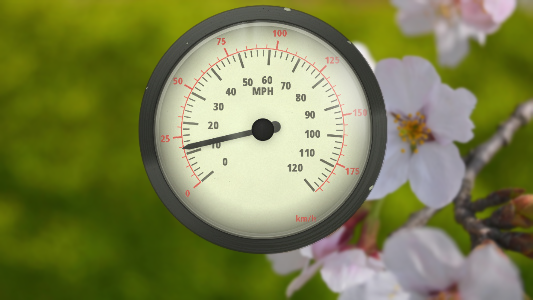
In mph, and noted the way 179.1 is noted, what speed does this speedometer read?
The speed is 12
